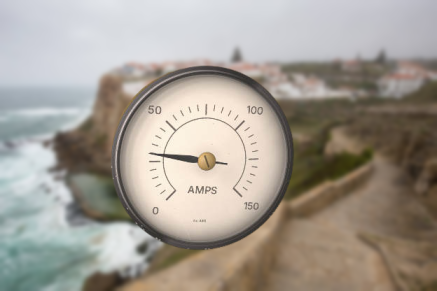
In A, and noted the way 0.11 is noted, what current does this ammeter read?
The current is 30
